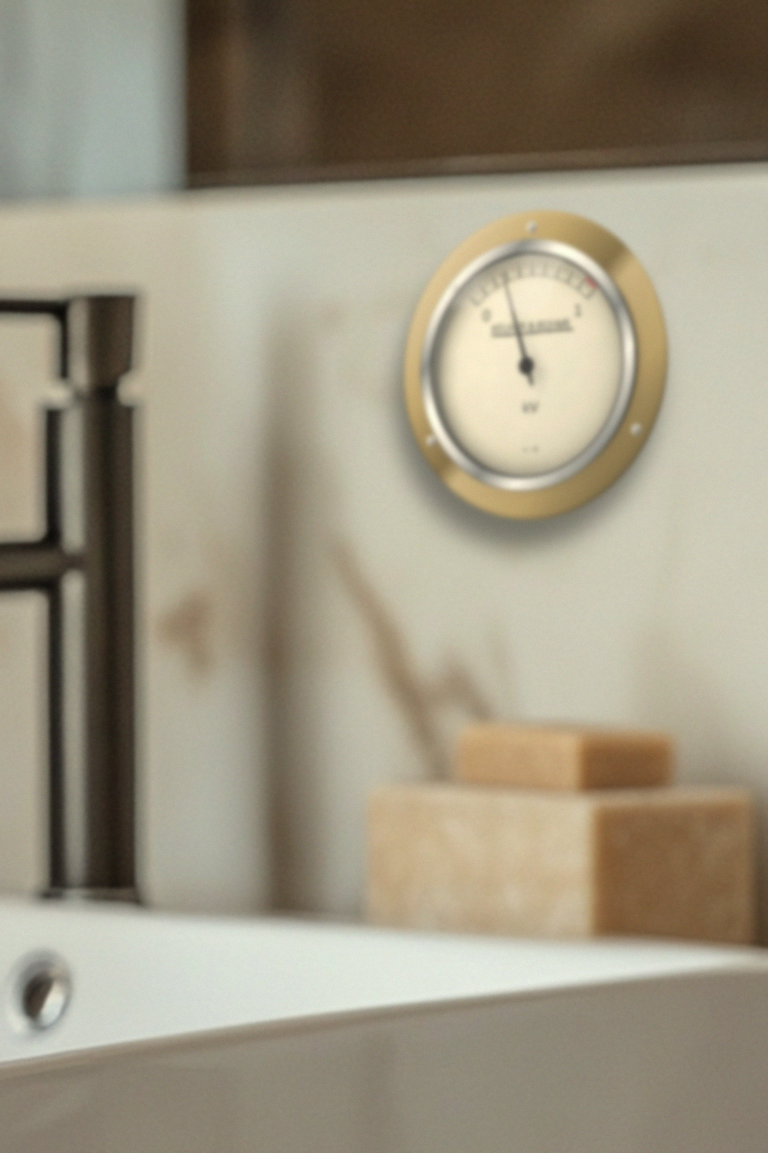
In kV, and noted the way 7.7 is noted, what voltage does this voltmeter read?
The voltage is 0.3
